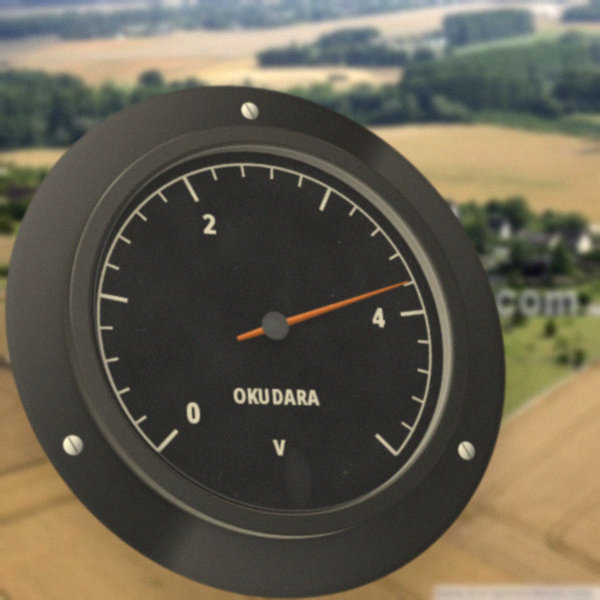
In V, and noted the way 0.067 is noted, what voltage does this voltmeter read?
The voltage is 3.8
